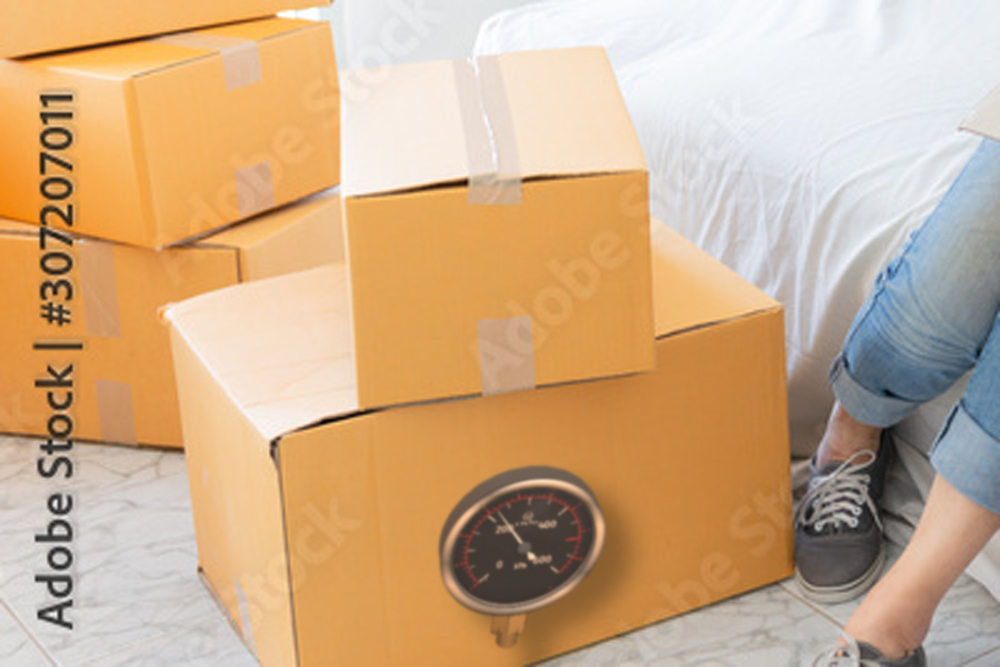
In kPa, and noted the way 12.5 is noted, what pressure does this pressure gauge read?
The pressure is 225
